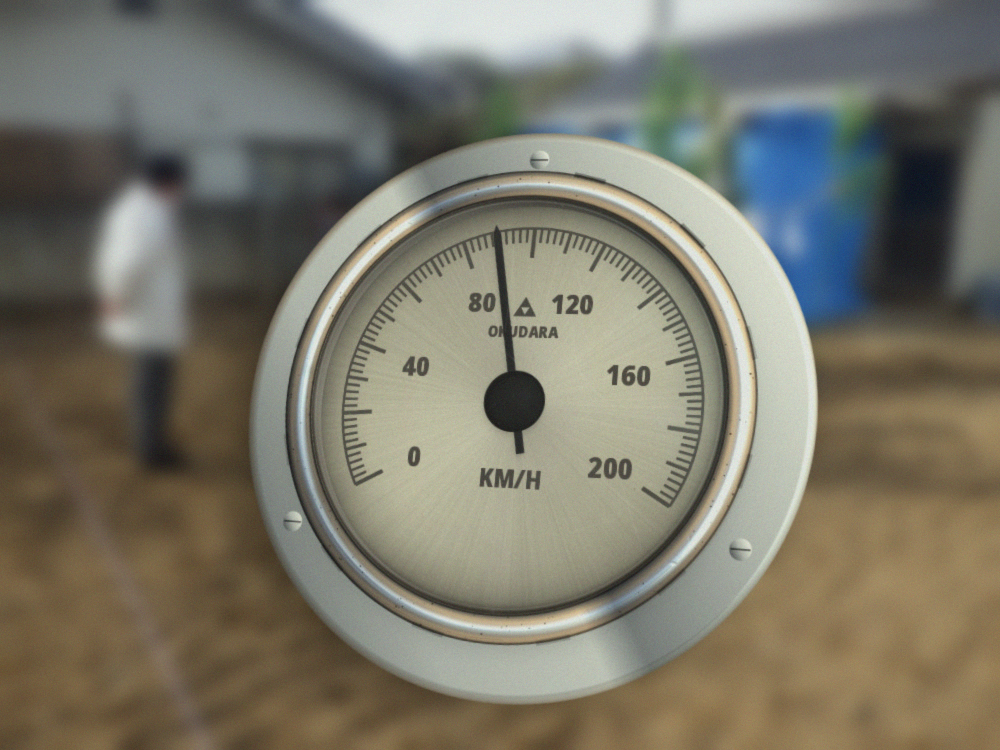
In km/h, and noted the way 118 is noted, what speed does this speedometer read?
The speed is 90
